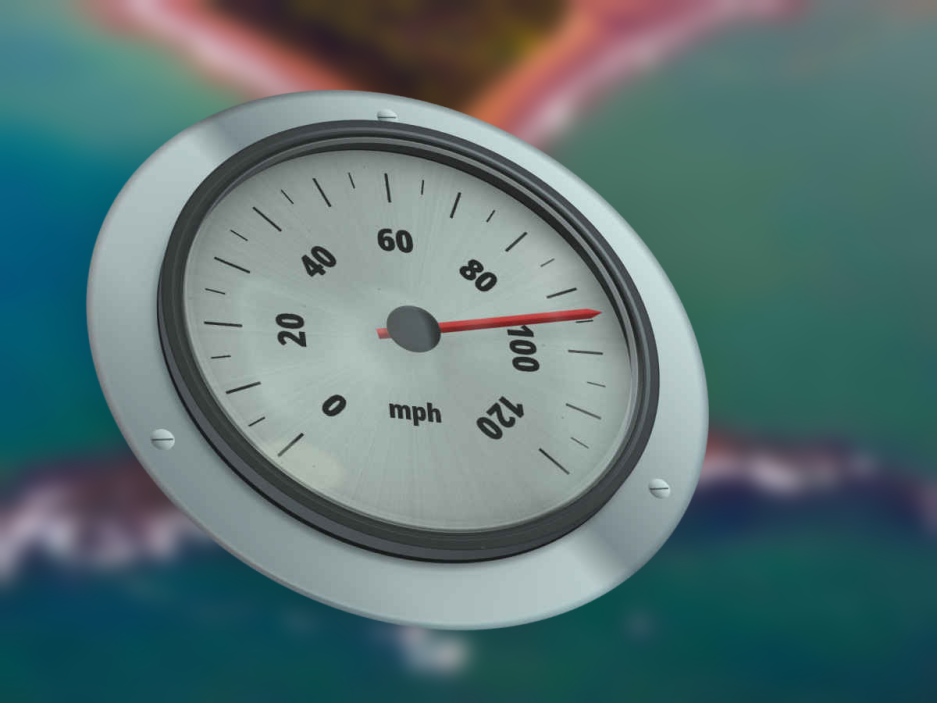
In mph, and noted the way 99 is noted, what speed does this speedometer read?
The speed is 95
